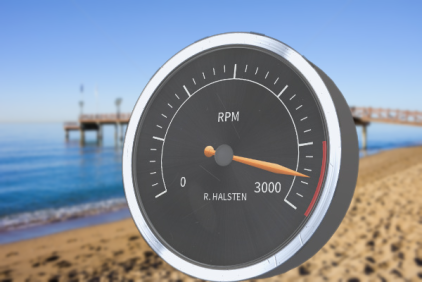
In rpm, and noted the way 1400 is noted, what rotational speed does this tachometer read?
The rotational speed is 2750
